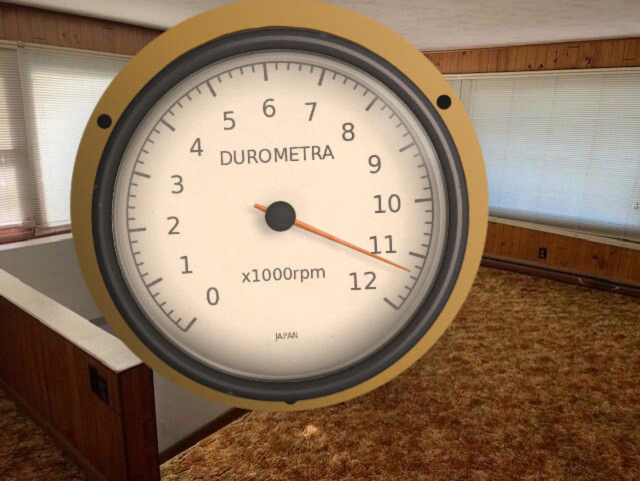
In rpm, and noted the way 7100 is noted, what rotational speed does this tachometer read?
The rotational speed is 11300
